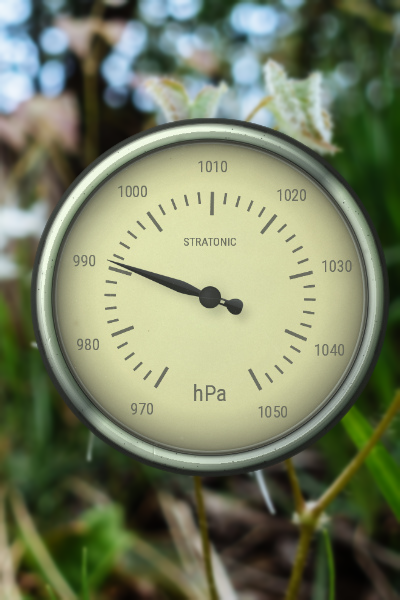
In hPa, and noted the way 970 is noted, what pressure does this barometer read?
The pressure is 991
